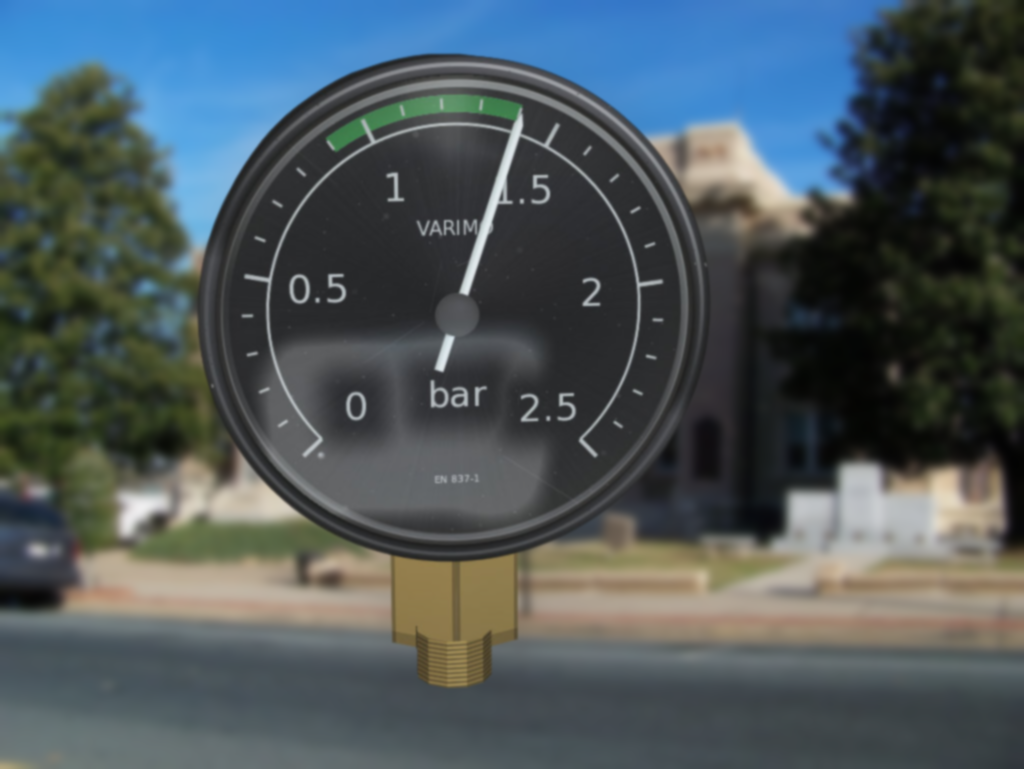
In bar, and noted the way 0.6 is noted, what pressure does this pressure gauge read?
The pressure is 1.4
